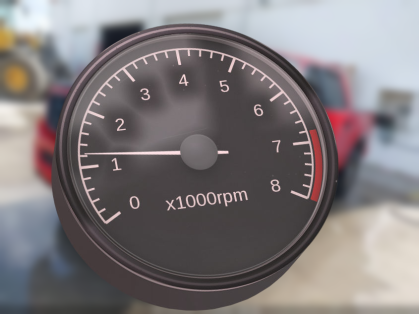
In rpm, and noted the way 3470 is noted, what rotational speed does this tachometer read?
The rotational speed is 1200
